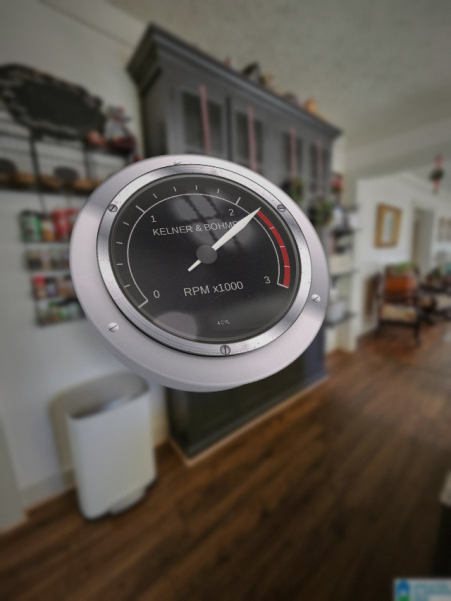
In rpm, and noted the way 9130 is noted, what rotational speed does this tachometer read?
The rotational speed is 2200
